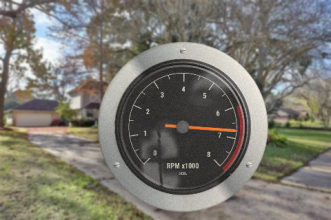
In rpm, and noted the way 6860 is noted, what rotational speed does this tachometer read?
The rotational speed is 6750
